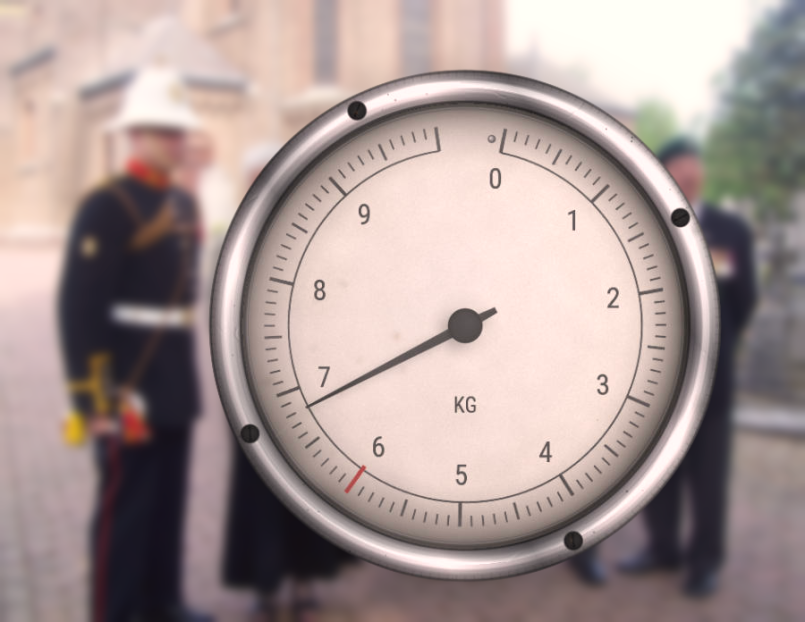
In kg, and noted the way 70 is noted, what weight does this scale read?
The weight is 6.8
